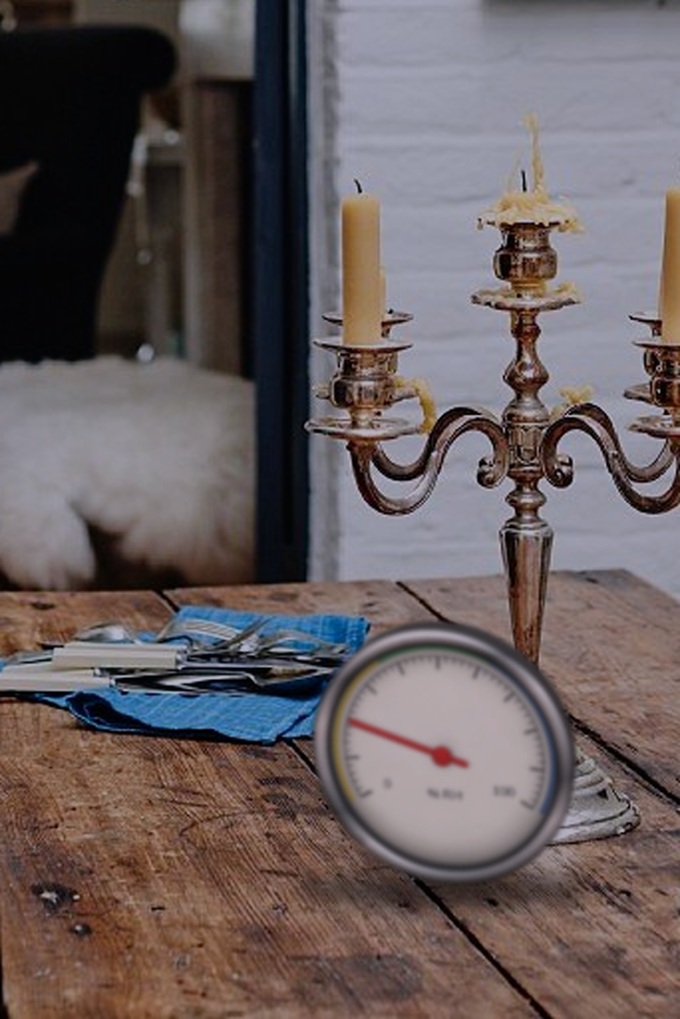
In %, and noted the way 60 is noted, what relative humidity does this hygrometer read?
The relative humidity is 20
